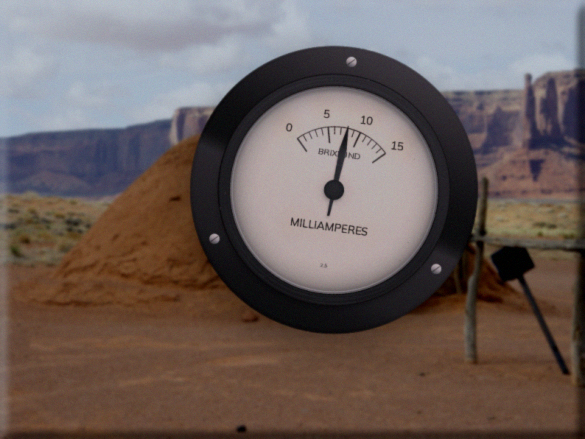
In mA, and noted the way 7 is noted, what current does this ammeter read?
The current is 8
